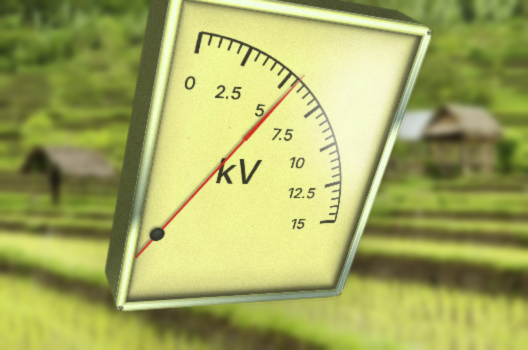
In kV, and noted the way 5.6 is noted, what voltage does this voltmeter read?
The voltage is 5.5
